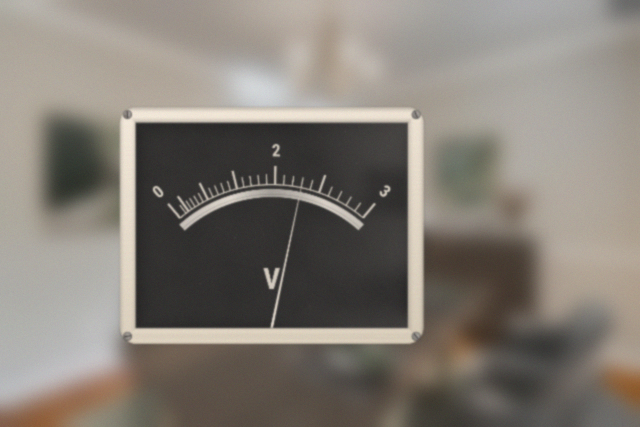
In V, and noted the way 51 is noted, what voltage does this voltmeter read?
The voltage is 2.3
